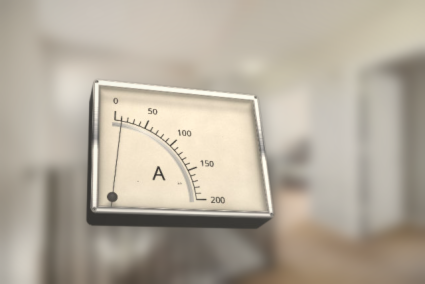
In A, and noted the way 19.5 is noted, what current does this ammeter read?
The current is 10
